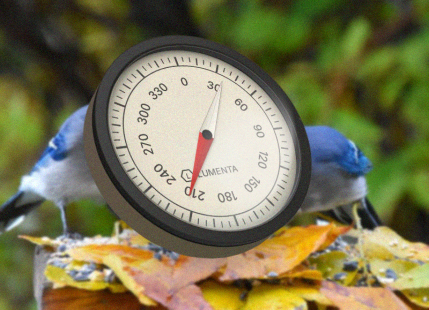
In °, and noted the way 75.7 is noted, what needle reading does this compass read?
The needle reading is 215
